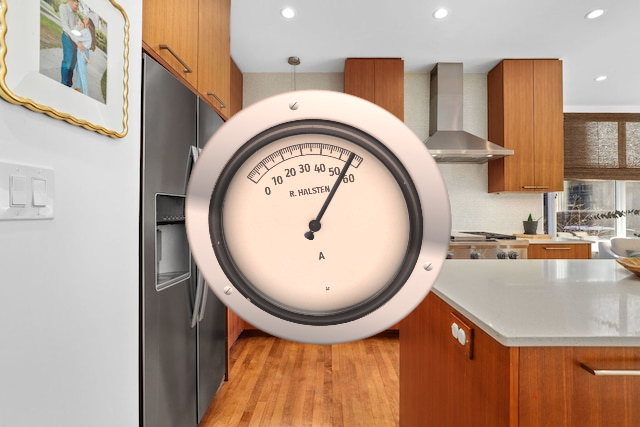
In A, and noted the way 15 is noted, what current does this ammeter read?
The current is 55
